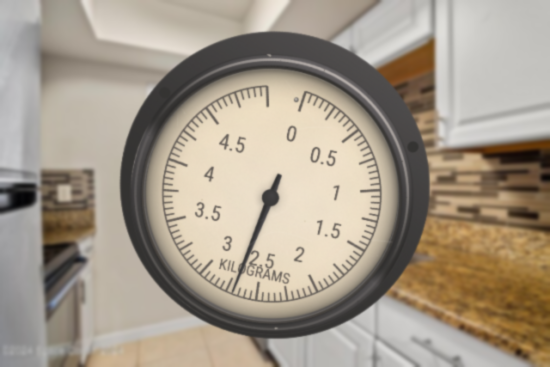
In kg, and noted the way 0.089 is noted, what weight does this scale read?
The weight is 2.7
